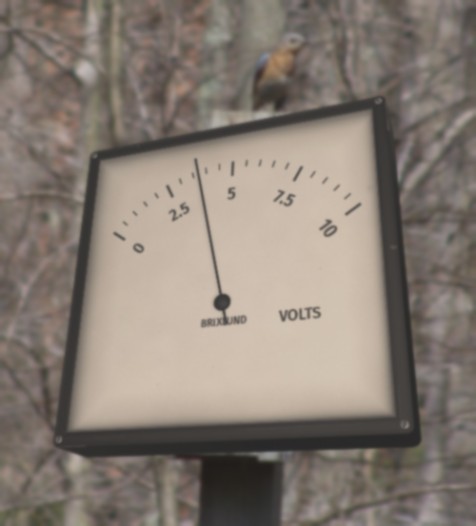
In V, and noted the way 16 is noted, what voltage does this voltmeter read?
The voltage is 3.75
